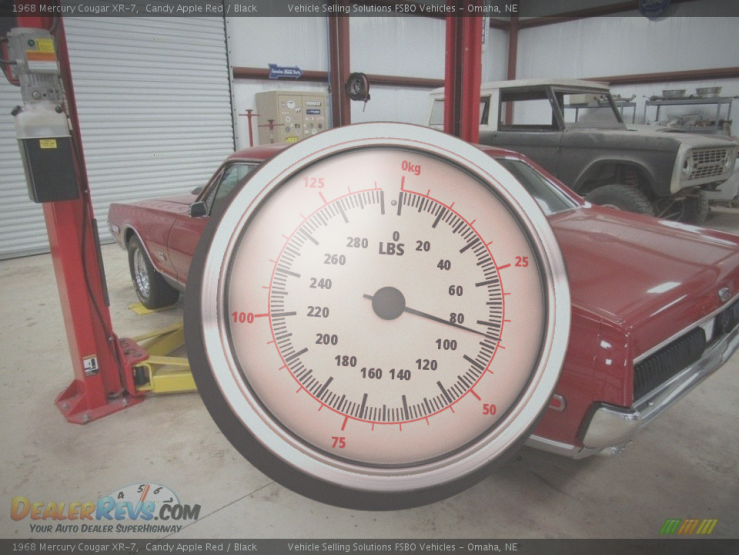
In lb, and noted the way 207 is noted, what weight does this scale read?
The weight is 86
